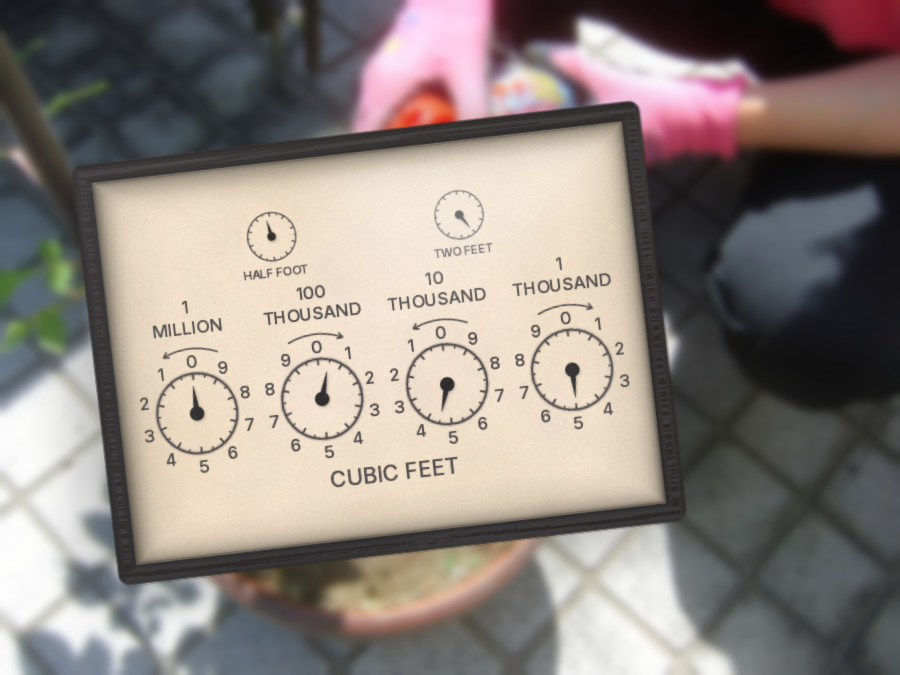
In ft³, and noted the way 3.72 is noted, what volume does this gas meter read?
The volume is 4500
